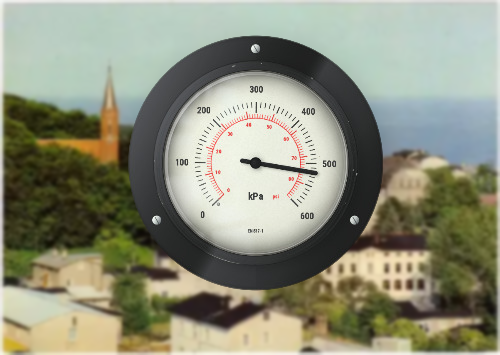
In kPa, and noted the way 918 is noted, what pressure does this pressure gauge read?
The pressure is 520
